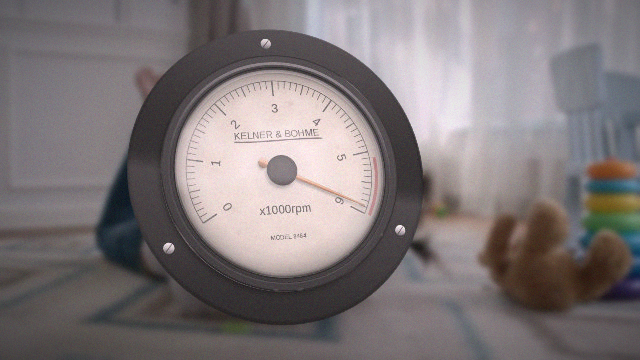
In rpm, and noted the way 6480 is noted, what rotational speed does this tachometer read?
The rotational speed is 5900
